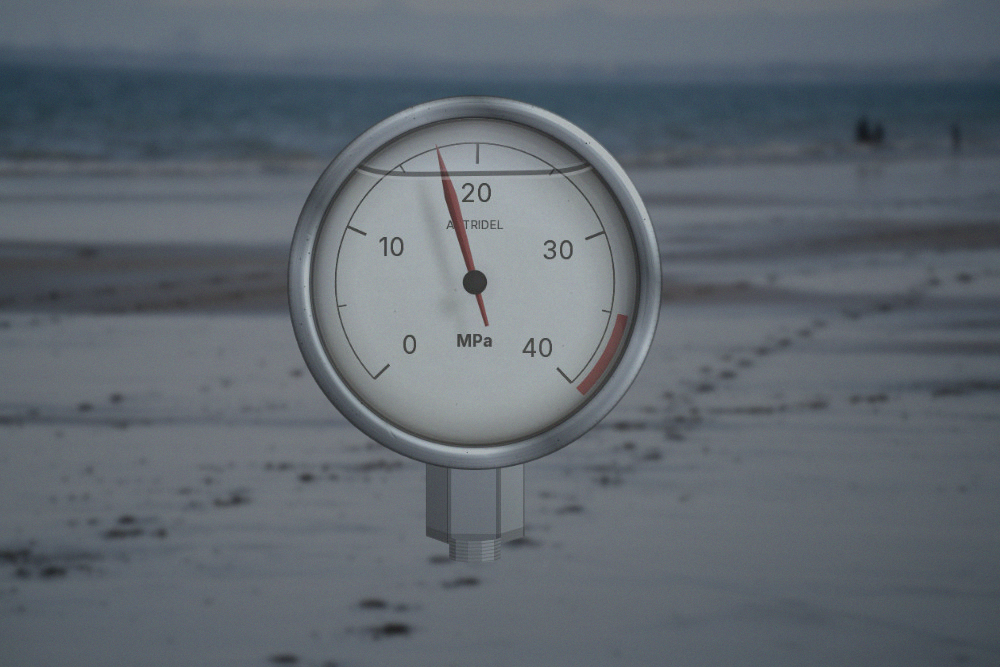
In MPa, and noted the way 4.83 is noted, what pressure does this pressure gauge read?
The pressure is 17.5
